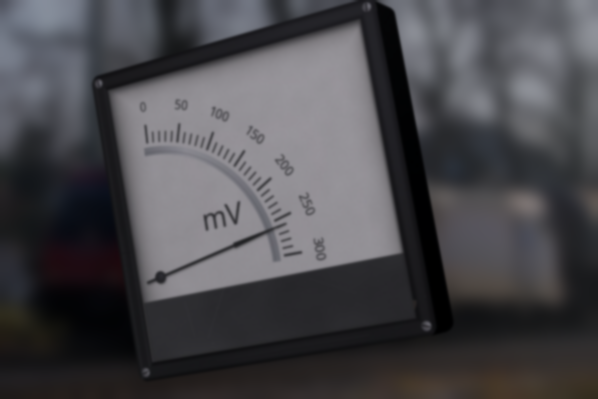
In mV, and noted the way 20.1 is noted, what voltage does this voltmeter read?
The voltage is 260
